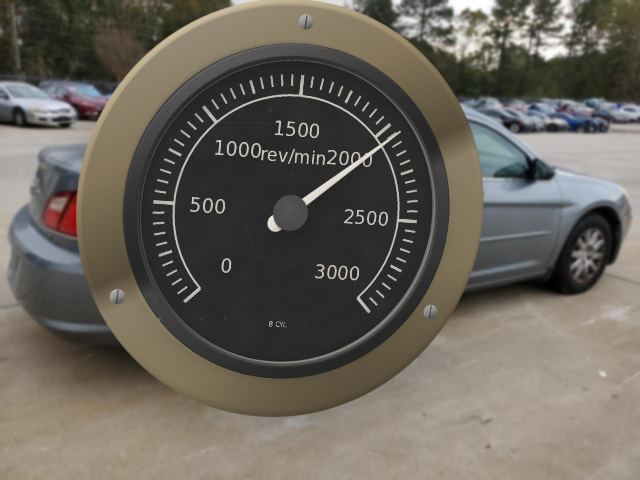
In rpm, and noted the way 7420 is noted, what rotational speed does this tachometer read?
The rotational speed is 2050
